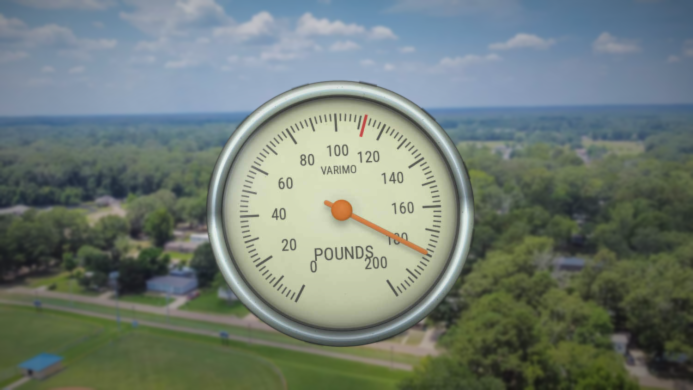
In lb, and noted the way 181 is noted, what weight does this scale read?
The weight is 180
